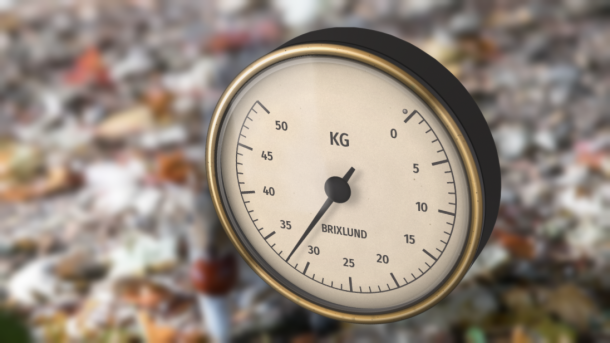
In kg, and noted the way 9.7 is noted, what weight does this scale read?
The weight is 32
